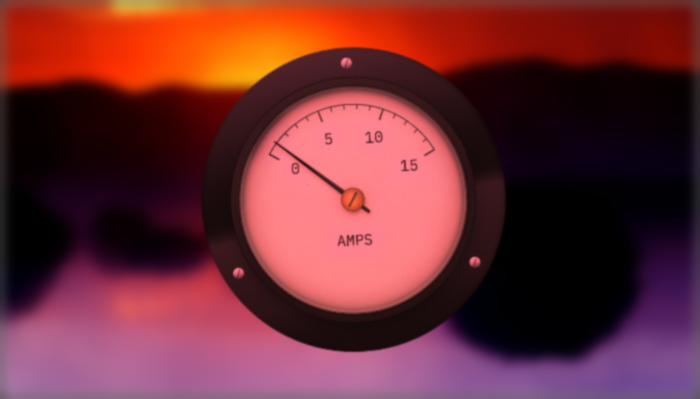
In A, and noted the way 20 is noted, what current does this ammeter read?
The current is 1
